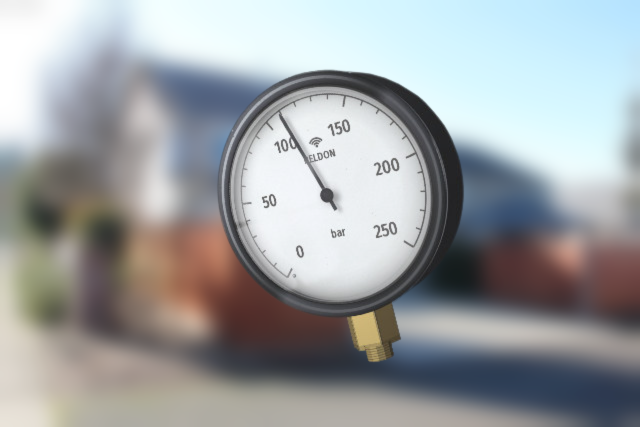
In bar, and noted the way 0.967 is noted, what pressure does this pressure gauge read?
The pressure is 110
